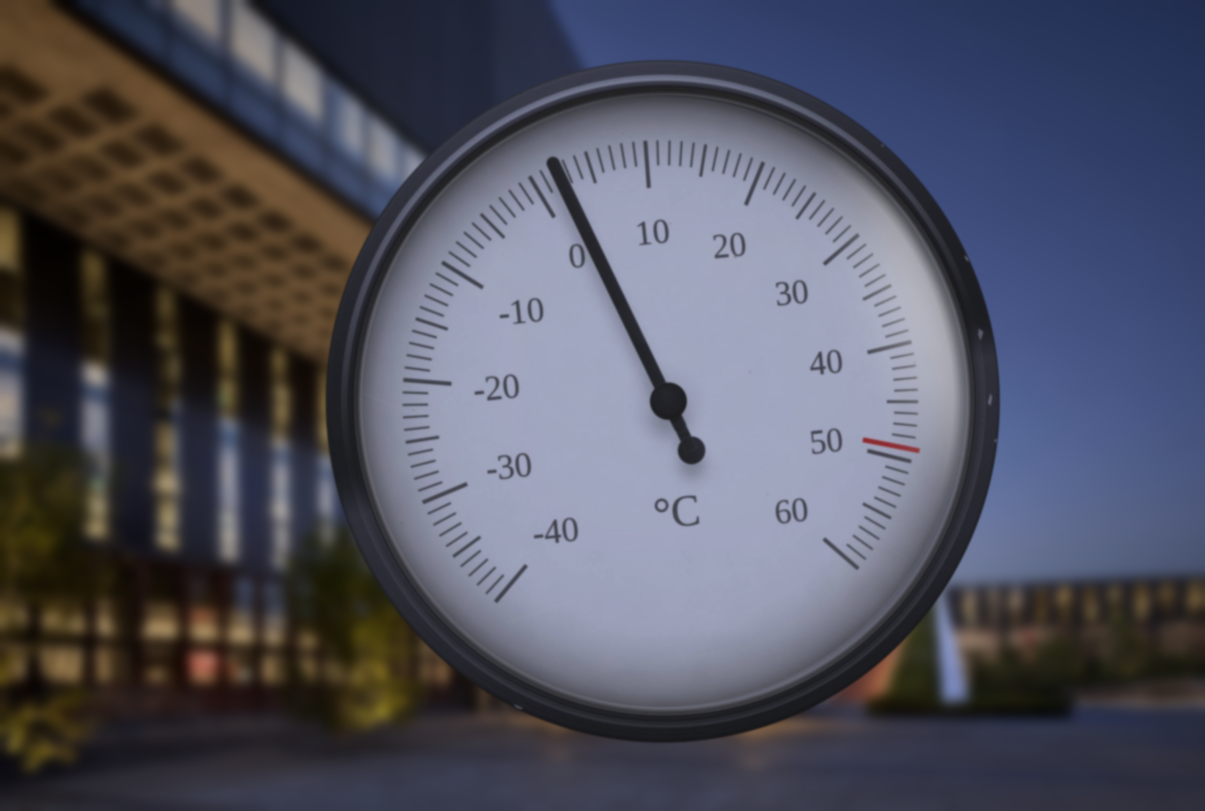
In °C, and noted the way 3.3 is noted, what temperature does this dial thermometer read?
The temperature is 2
